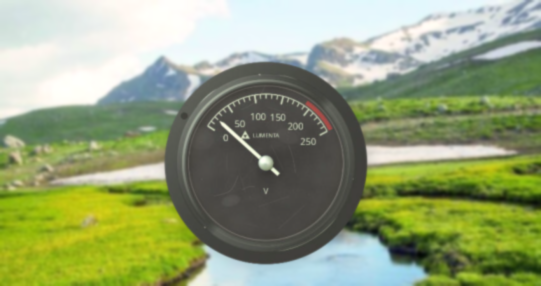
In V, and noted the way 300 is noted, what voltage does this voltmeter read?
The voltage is 20
